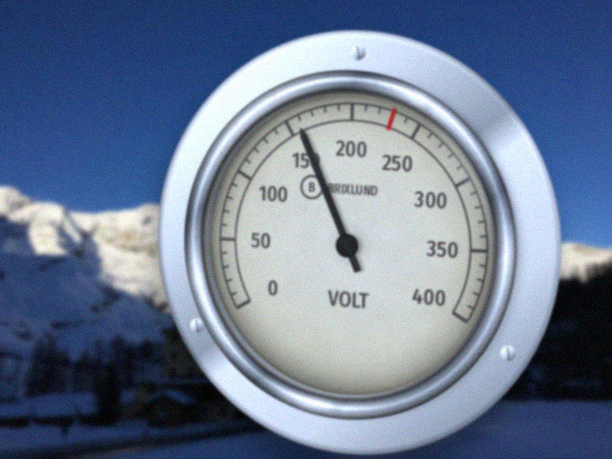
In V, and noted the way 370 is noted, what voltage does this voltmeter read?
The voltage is 160
